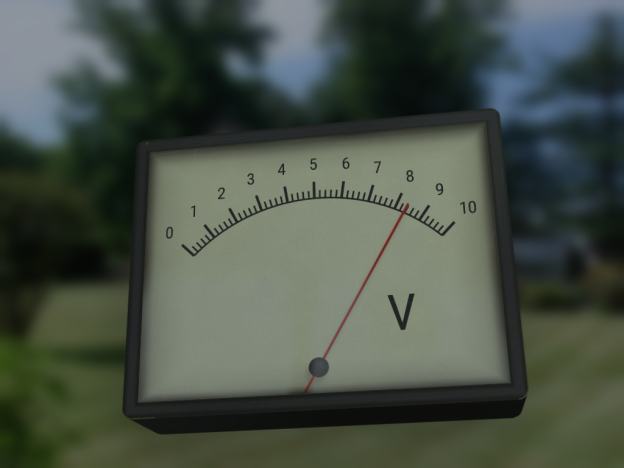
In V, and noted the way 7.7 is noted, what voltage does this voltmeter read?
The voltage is 8.4
